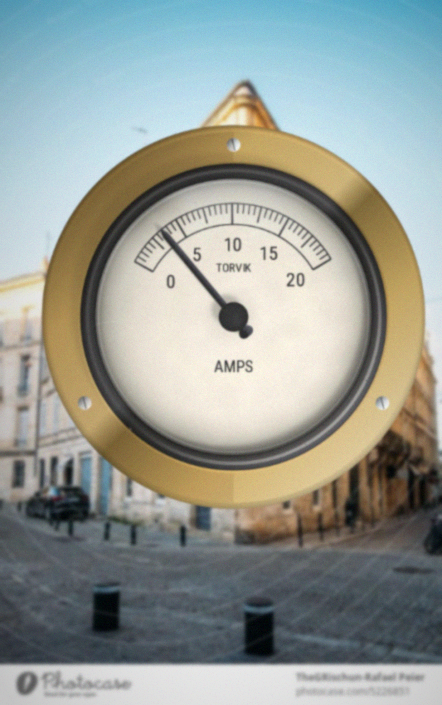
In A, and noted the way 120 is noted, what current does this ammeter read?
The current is 3.5
